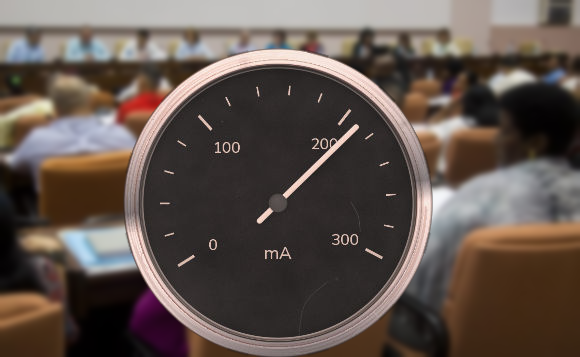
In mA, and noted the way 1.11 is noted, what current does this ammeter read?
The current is 210
